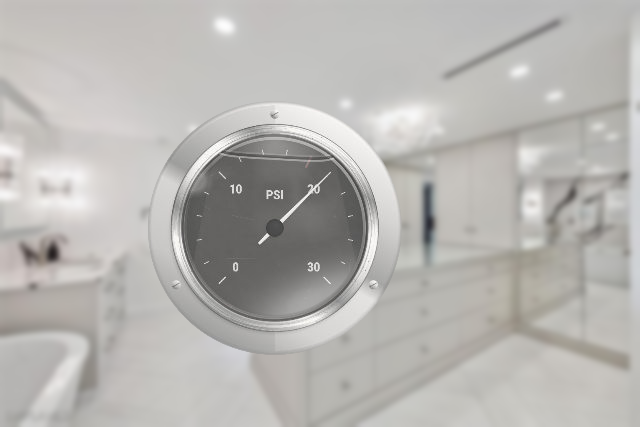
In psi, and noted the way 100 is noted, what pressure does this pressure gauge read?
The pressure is 20
